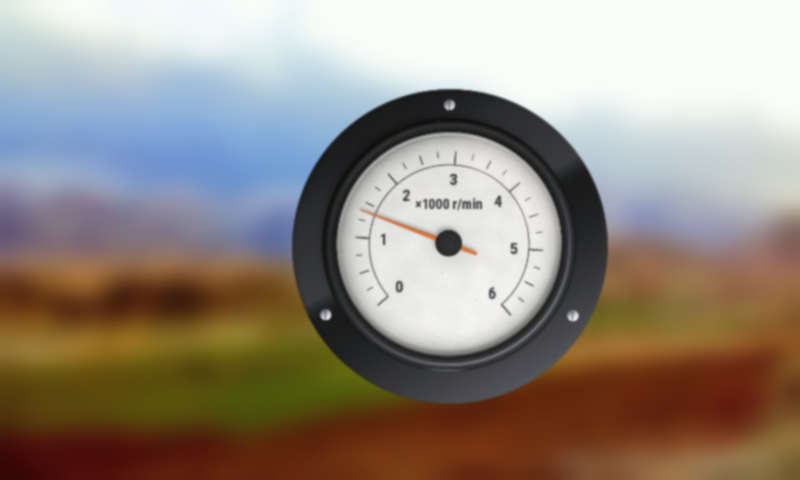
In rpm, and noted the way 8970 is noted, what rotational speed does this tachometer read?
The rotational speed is 1375
